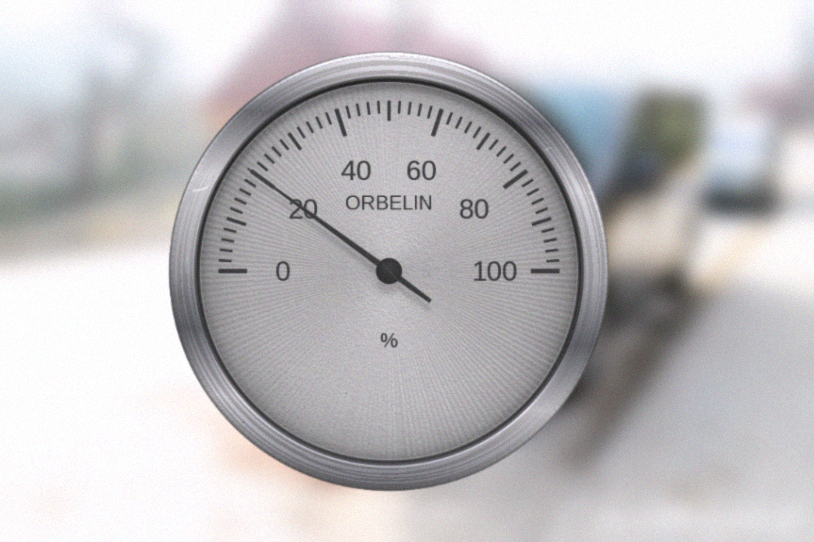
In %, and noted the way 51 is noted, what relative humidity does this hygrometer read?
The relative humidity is 20
